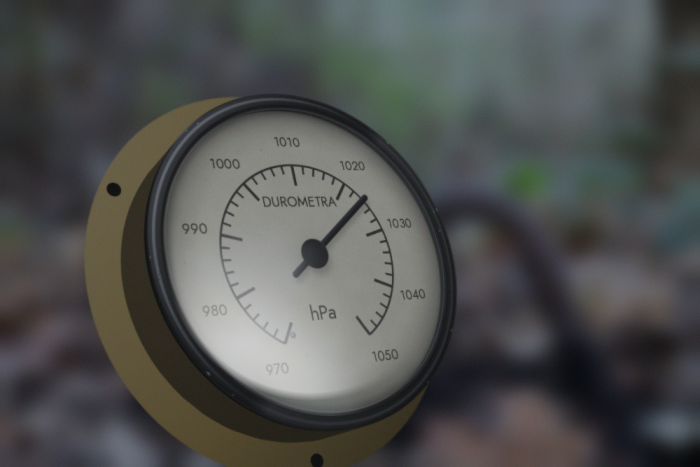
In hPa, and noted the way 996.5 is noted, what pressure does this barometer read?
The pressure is 1024
